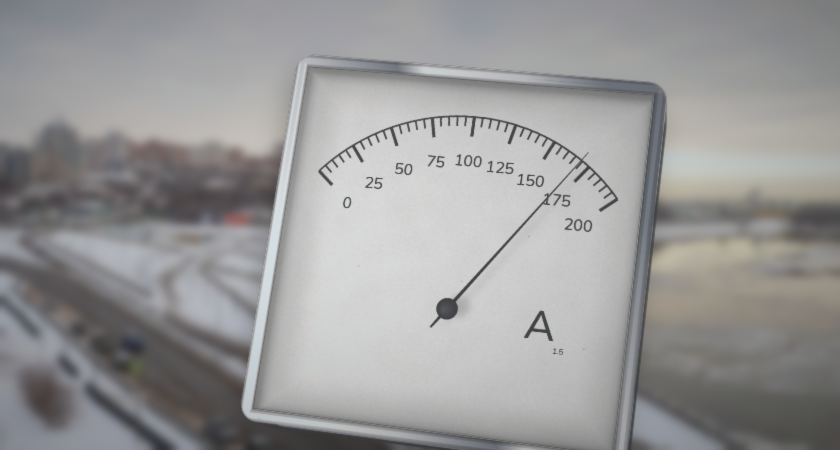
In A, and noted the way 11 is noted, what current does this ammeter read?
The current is 170
